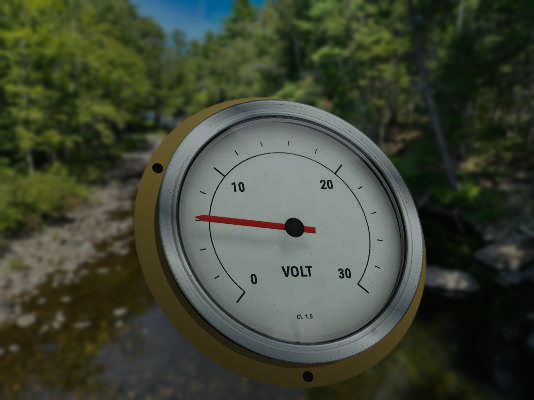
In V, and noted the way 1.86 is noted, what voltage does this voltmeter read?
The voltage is 6
